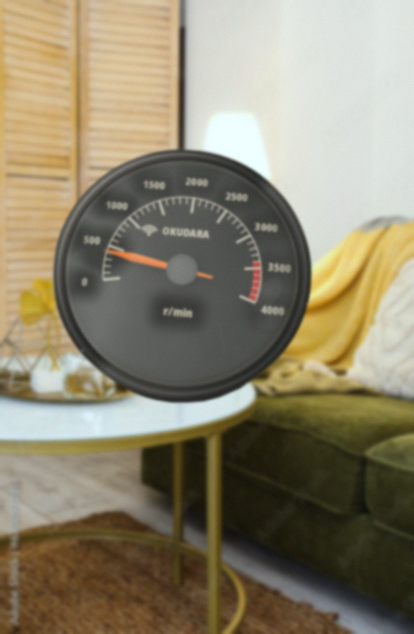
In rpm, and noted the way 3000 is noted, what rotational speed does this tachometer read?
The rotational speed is 400
